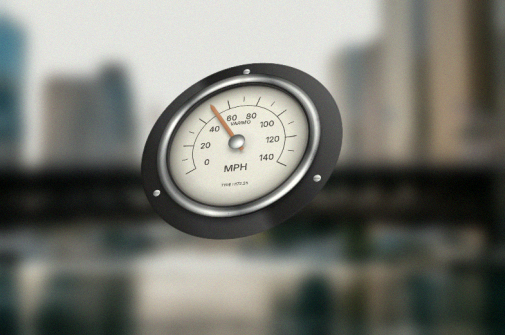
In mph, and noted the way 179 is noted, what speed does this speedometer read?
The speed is 50
